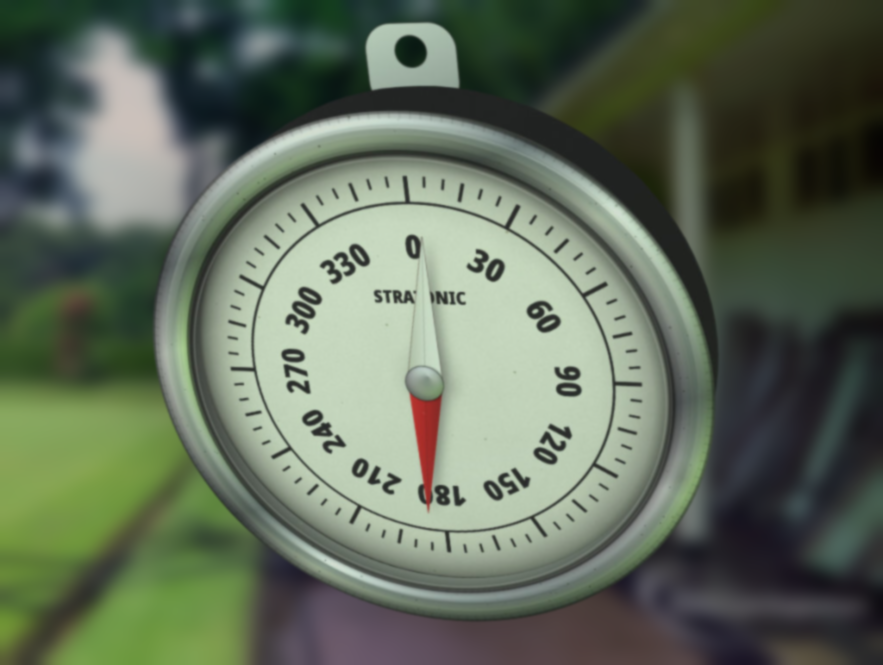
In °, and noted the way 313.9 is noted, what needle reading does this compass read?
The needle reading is 185
